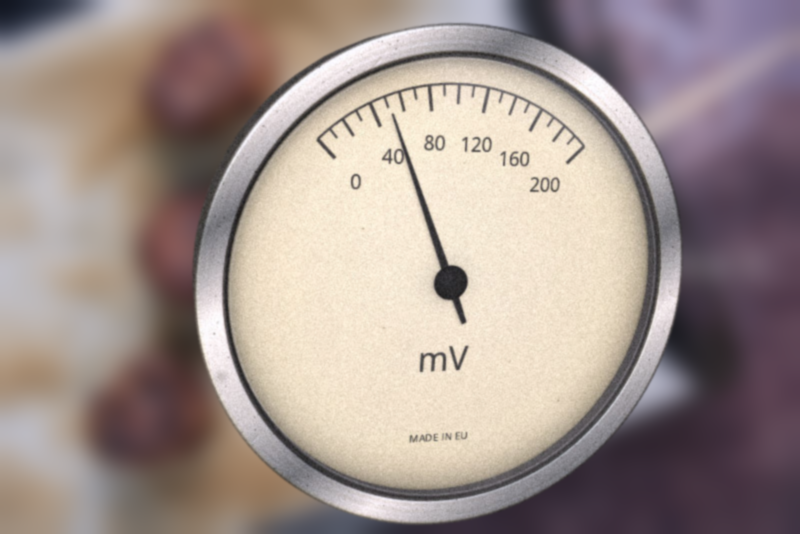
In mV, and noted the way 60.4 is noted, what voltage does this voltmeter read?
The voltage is 50
